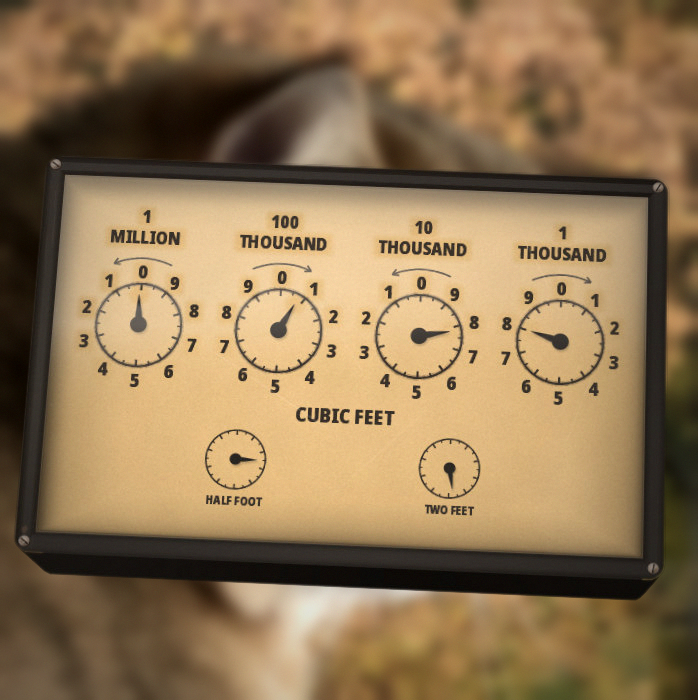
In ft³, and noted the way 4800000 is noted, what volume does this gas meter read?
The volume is 7800
